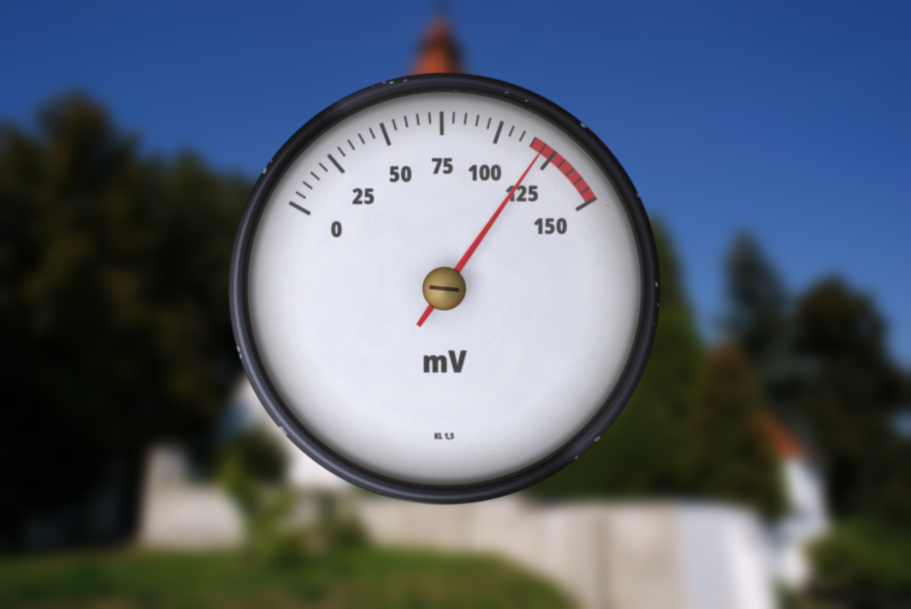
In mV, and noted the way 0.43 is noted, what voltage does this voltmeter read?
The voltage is 120
